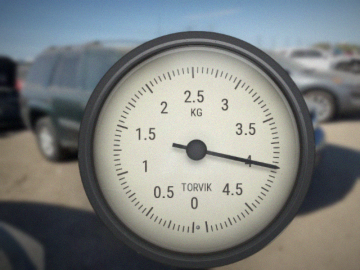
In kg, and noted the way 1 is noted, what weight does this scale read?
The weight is 4
